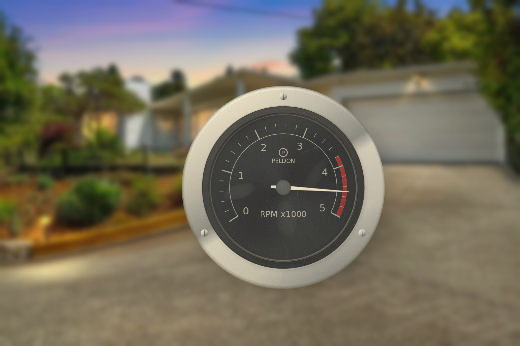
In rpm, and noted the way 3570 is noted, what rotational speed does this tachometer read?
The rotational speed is 4500
